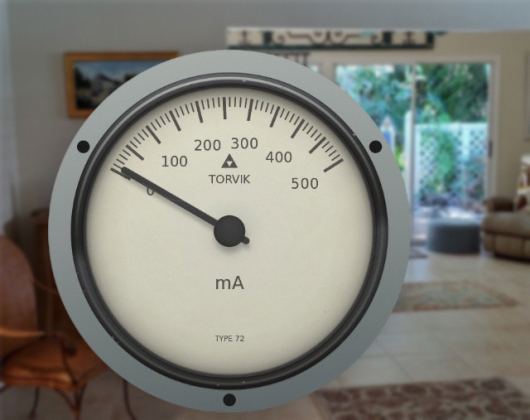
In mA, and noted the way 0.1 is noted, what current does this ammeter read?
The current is 10
